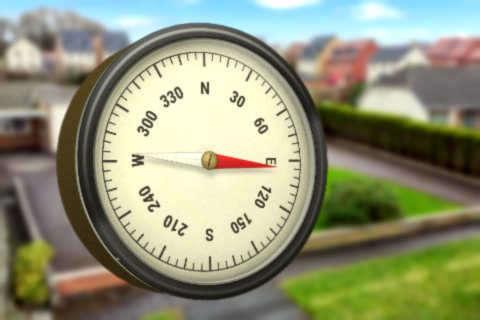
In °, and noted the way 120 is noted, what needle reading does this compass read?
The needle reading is 95
